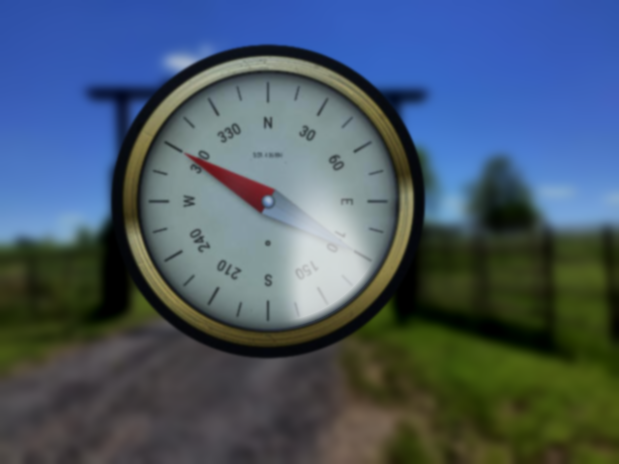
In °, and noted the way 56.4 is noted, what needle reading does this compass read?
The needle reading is 300
